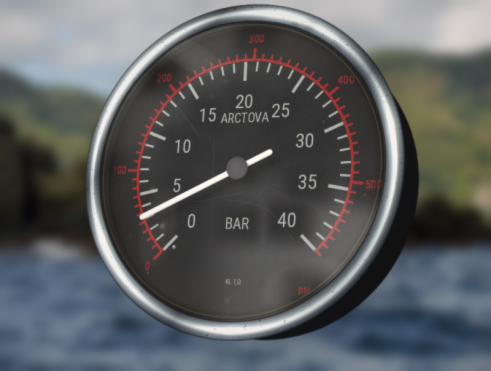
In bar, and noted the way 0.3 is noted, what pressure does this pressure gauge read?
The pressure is 3
